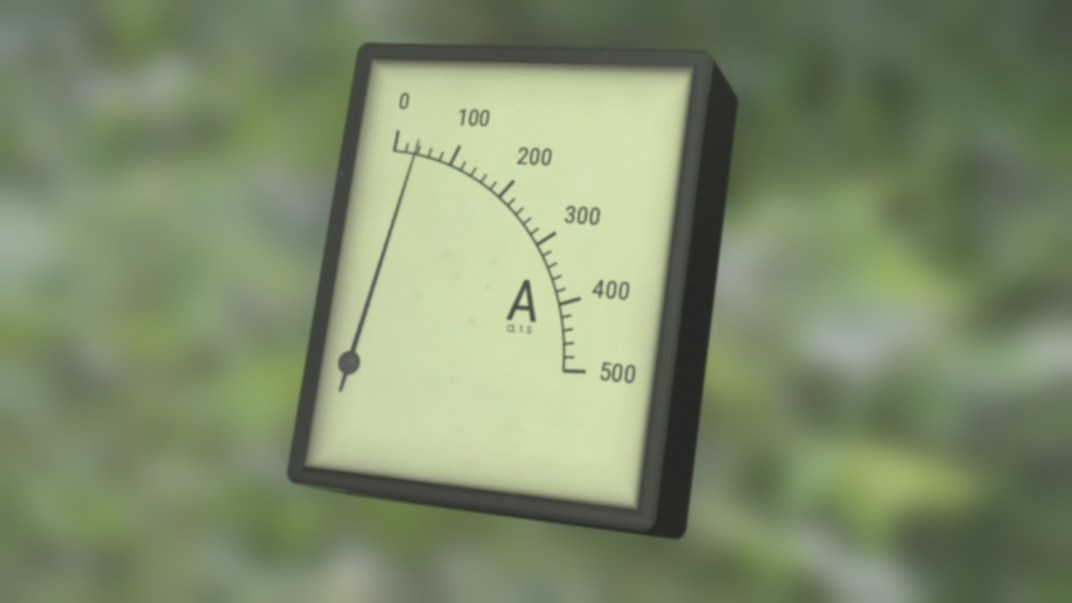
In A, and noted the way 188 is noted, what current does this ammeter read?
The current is 40
